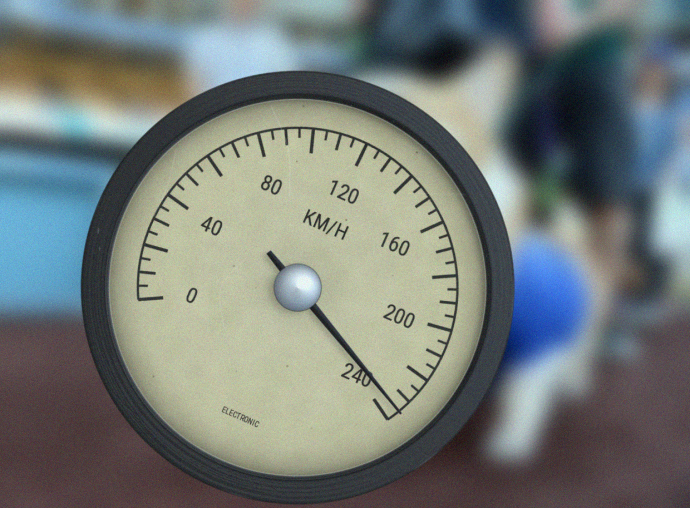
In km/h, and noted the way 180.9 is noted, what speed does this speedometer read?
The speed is 235
